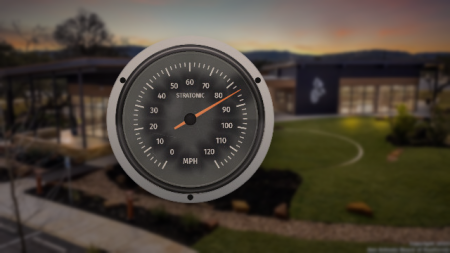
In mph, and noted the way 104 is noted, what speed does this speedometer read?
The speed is 84
